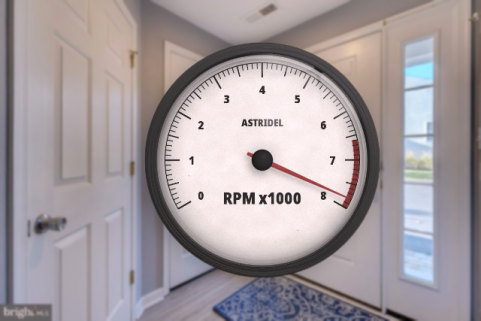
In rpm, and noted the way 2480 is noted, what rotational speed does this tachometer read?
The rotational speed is 7800
